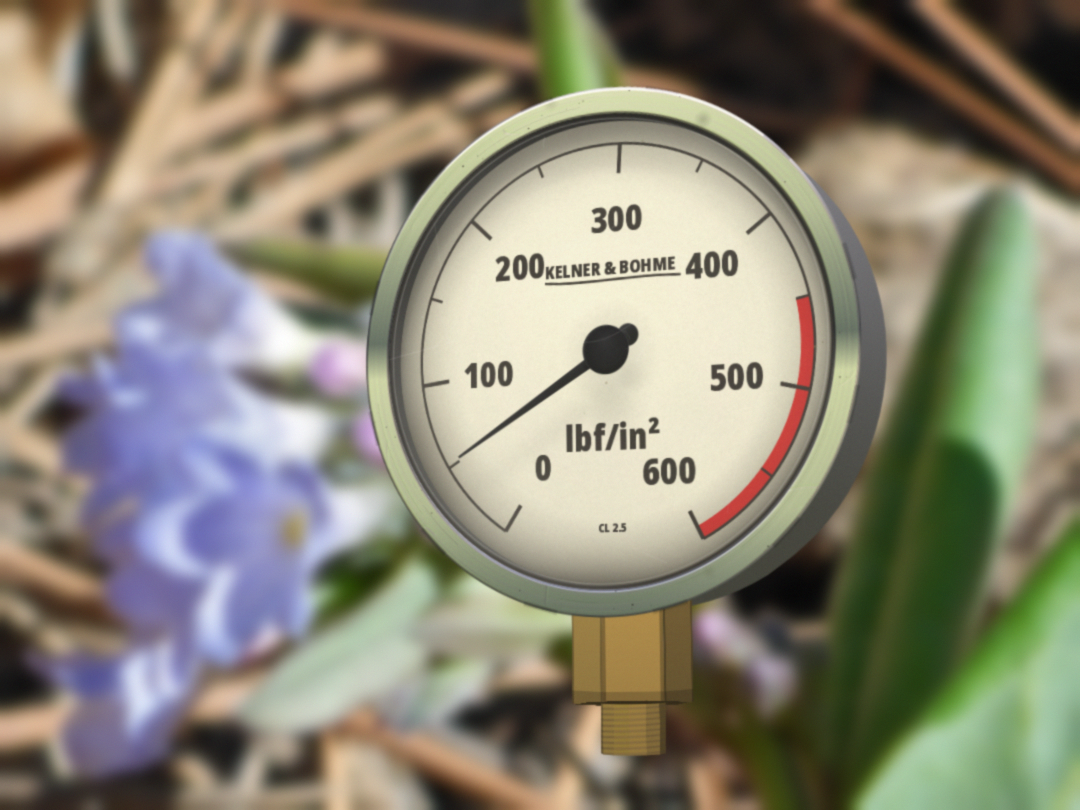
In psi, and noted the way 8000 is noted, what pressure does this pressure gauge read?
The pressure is 50
